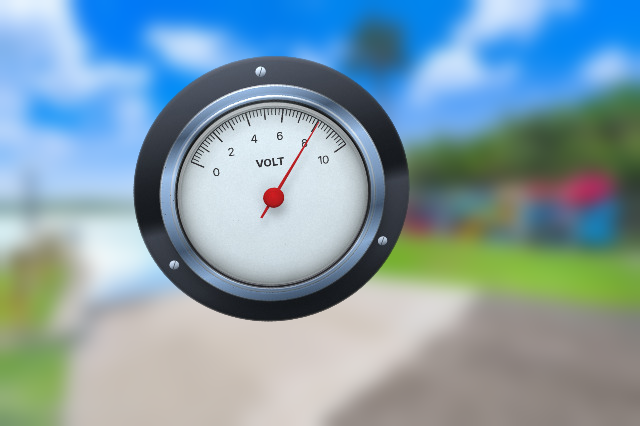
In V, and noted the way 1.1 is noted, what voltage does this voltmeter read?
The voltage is 8
